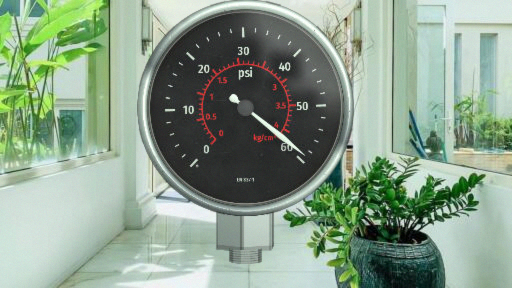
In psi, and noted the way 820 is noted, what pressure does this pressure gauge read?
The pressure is 59
